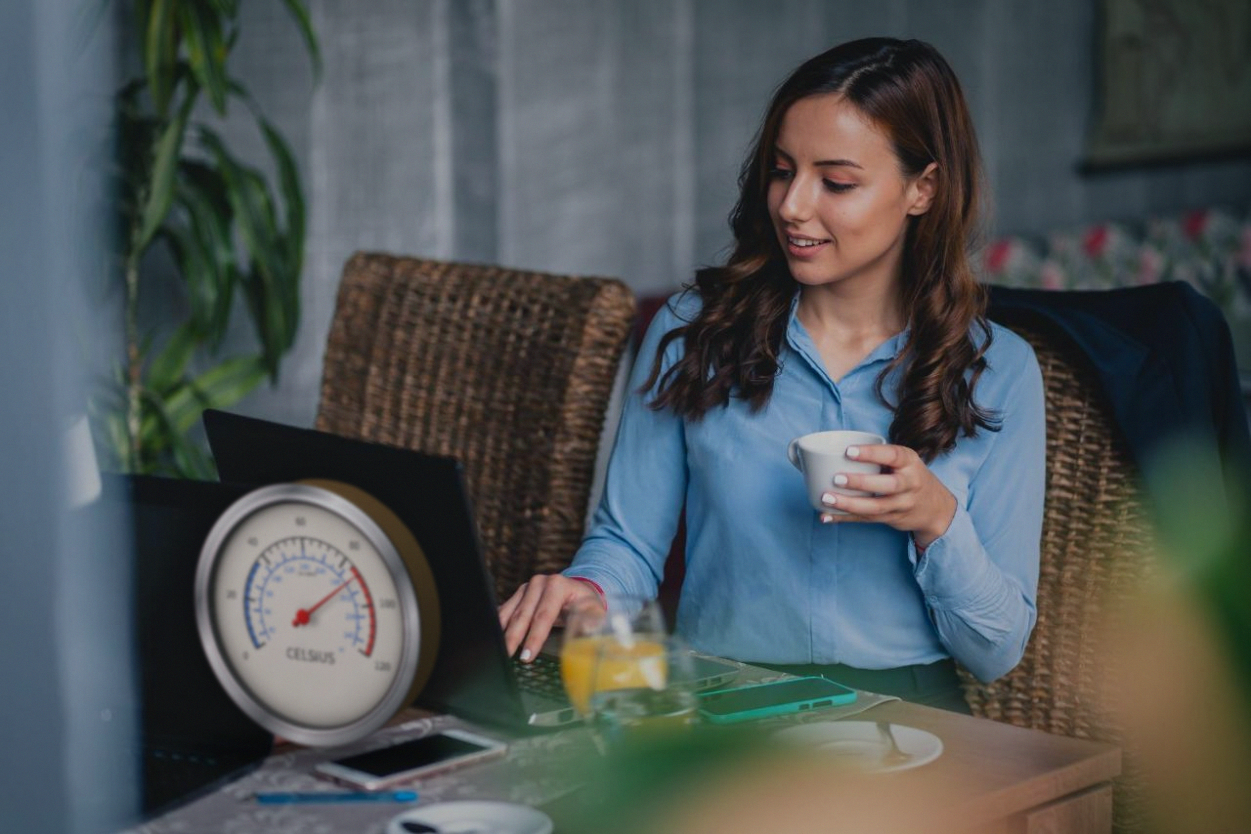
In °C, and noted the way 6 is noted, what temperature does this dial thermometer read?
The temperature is 88
